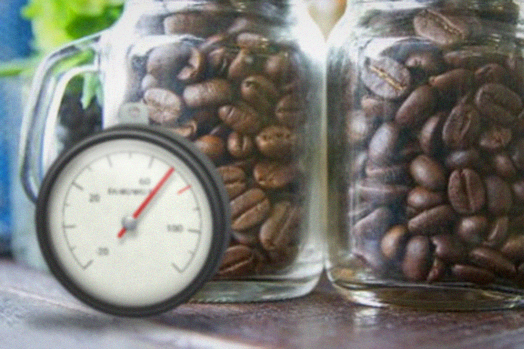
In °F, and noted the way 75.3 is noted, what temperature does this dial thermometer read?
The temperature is 70
